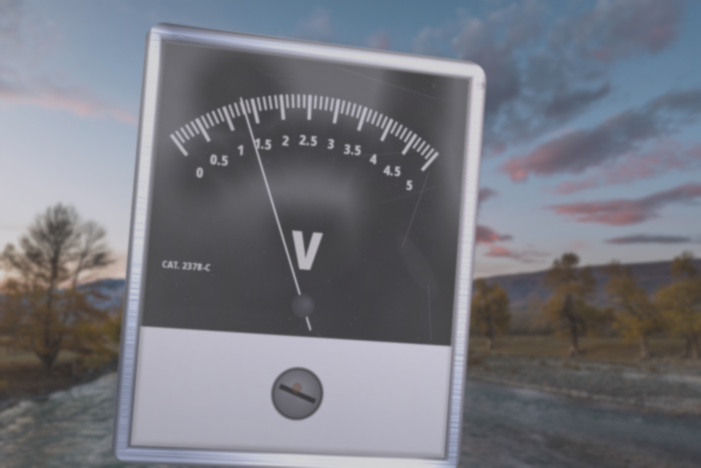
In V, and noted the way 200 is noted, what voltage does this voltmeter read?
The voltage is 1.3
